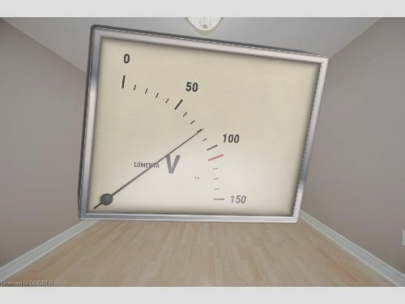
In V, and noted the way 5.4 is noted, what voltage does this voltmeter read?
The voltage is 80
